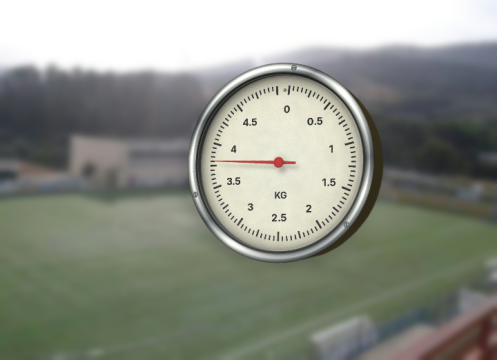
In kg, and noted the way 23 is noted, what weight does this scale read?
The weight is 3.8
